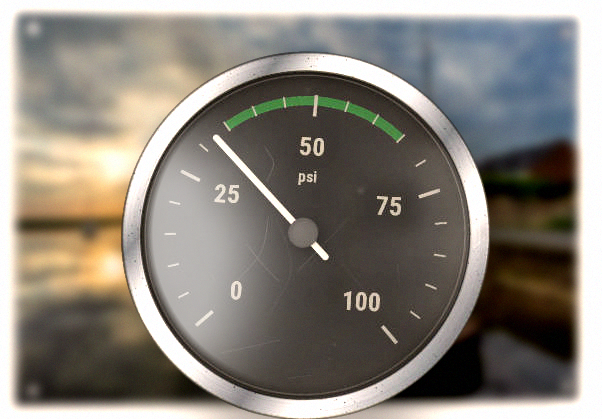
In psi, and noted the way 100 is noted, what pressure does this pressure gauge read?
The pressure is 32.5
